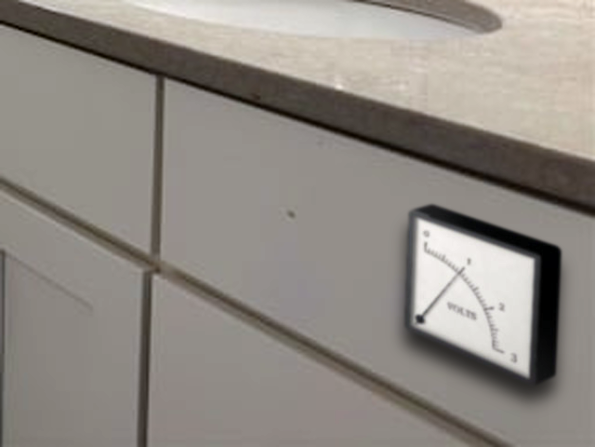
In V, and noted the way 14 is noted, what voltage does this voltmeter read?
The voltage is 1
